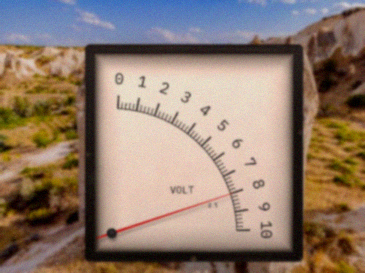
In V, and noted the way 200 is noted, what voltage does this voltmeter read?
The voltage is 8
